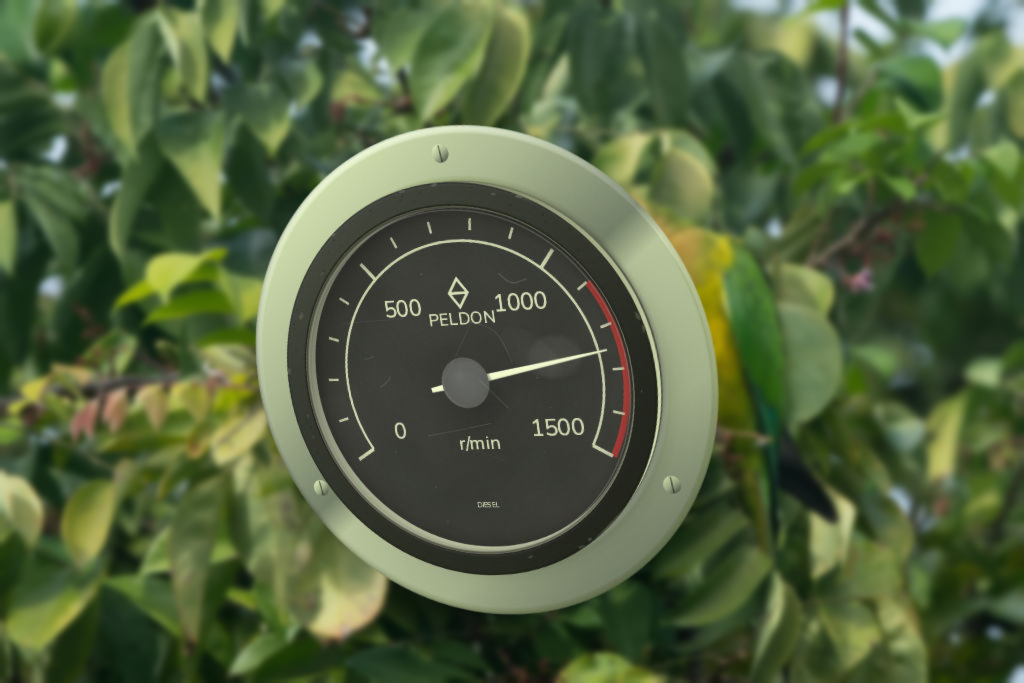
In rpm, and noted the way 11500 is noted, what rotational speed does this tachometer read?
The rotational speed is 1250
